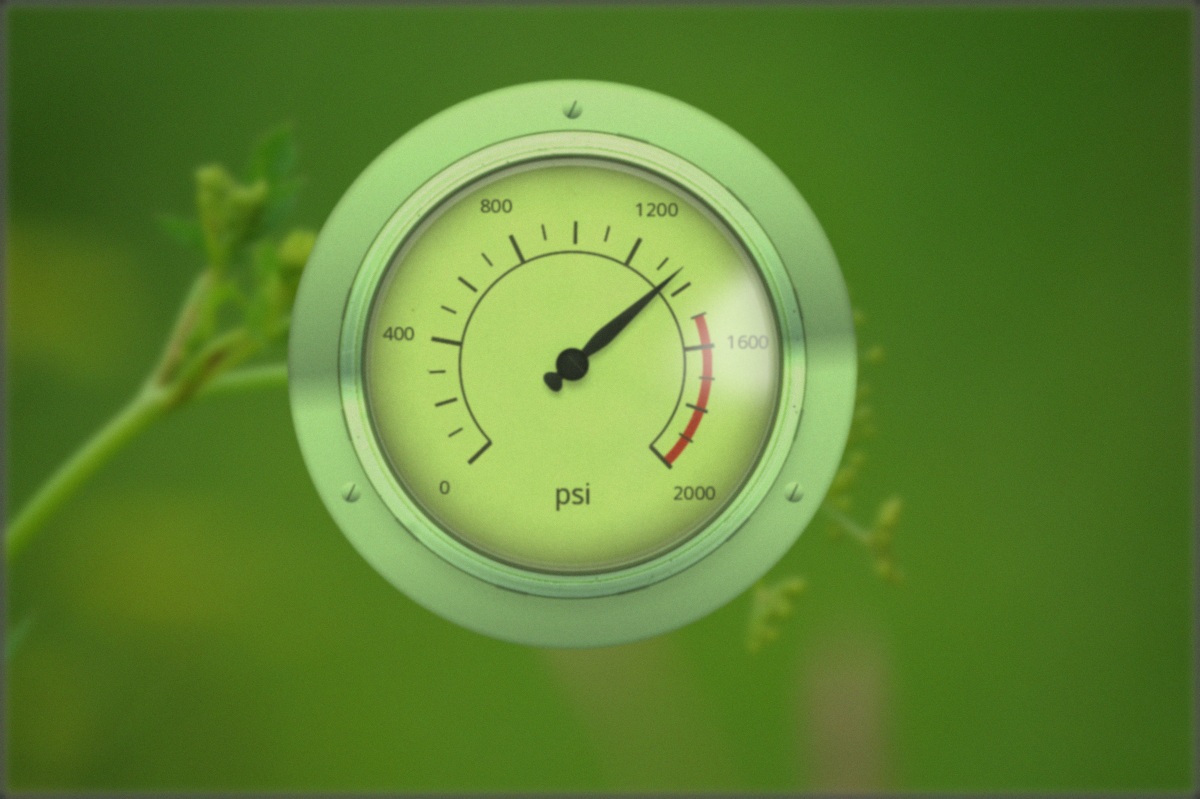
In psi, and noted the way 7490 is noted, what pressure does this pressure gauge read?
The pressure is 1350
